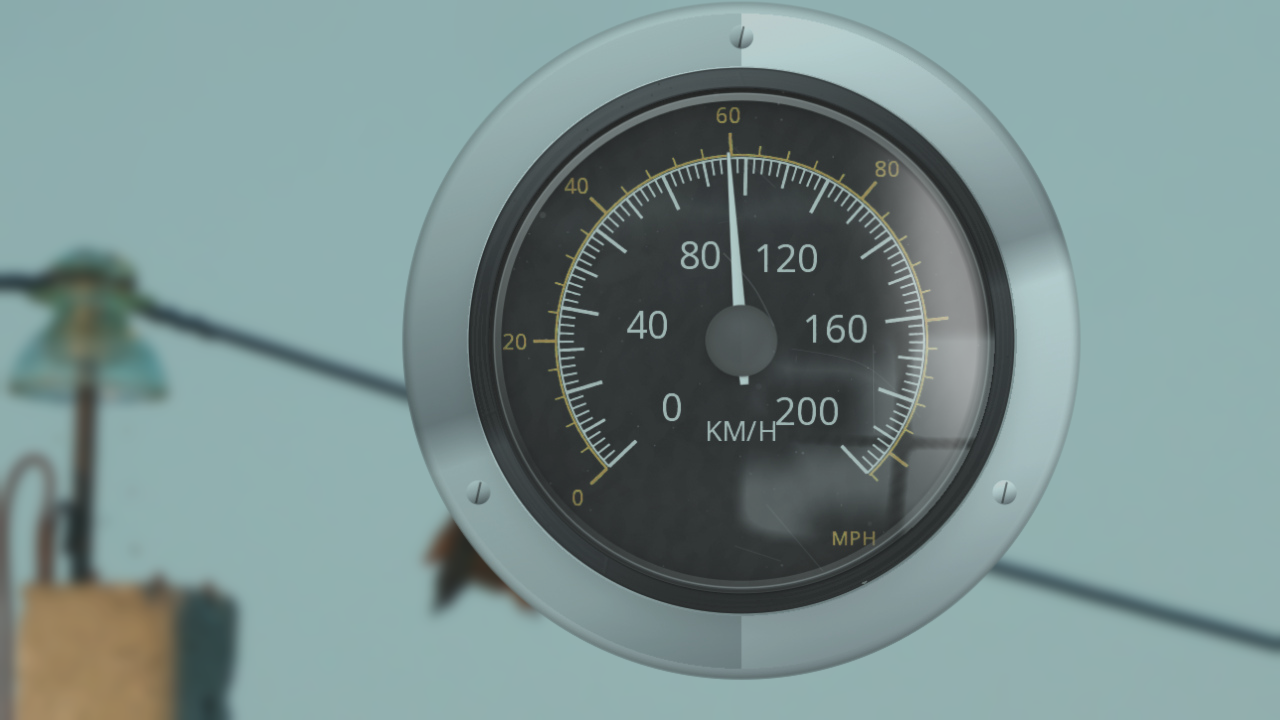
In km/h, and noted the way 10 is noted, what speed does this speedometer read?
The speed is 96
